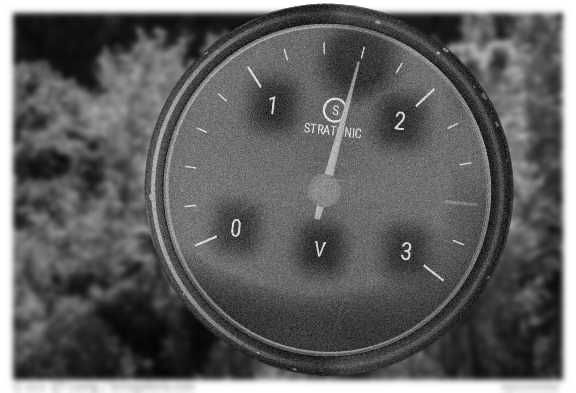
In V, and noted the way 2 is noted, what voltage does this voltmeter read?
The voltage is 1.6
